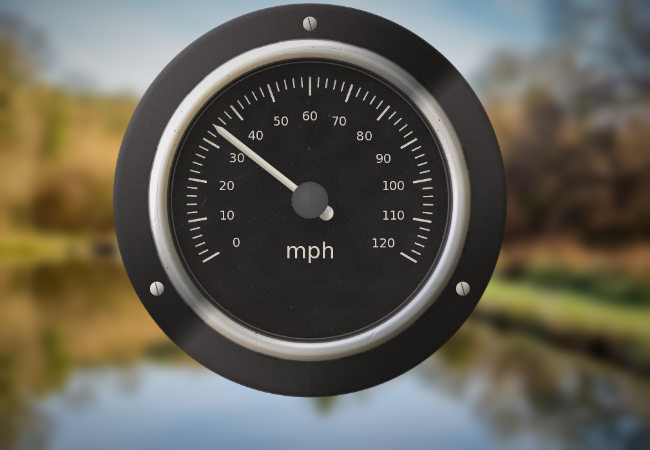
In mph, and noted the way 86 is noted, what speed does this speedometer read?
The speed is 34
